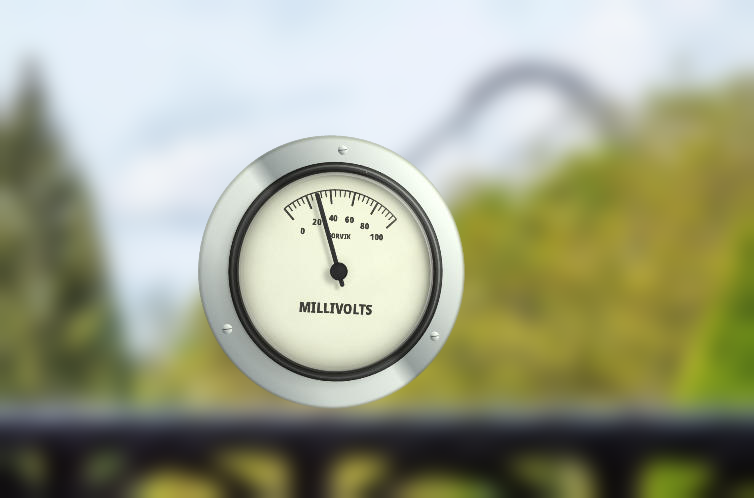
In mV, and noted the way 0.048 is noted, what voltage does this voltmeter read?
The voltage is 28
